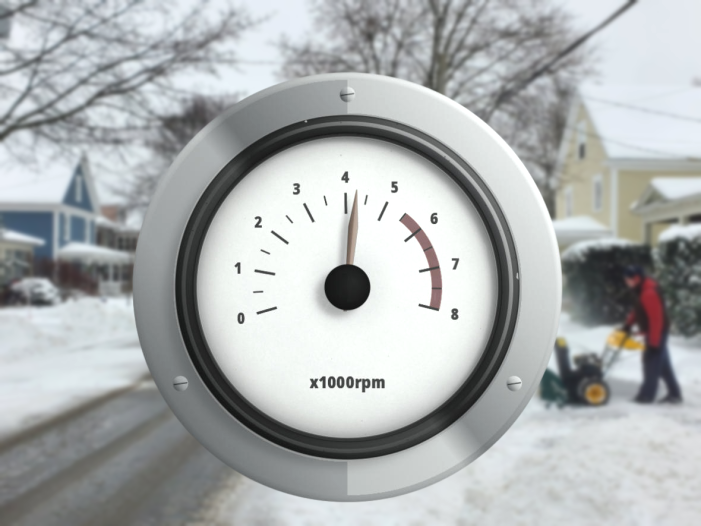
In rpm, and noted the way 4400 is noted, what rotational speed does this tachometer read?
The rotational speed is 4250
